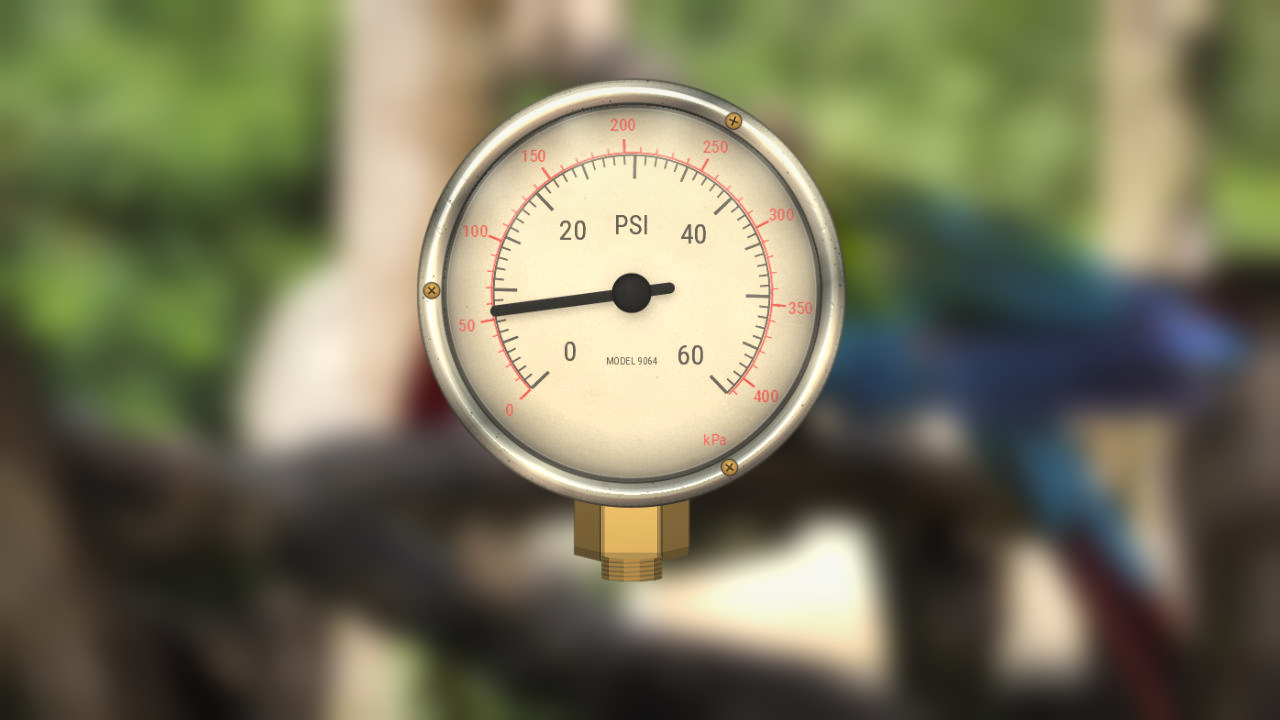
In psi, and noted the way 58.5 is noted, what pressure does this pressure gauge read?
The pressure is 8
